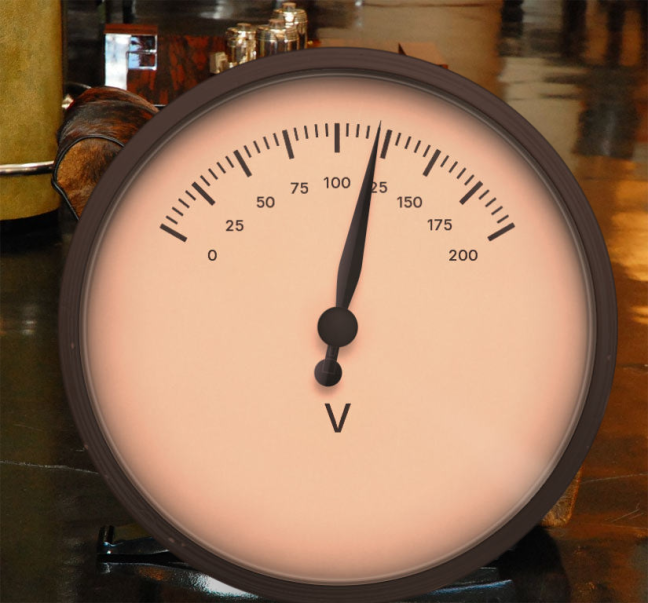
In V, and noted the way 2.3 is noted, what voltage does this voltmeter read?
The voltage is 120
